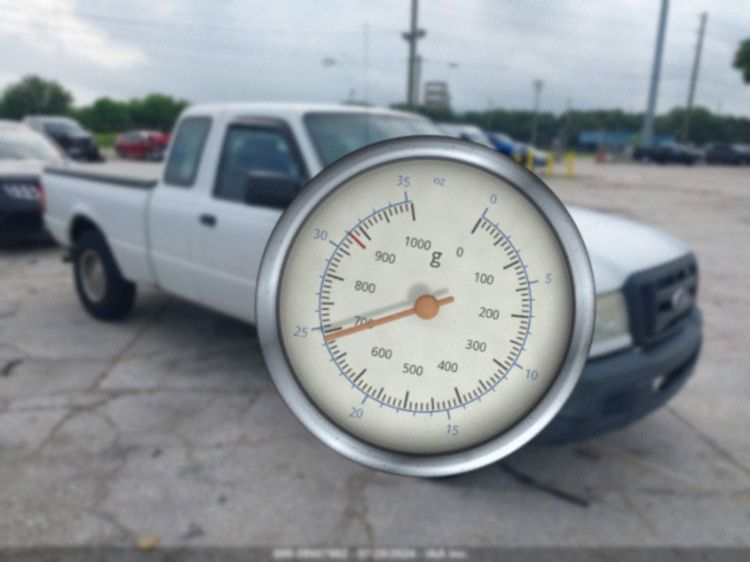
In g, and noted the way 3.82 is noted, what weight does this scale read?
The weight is 690
